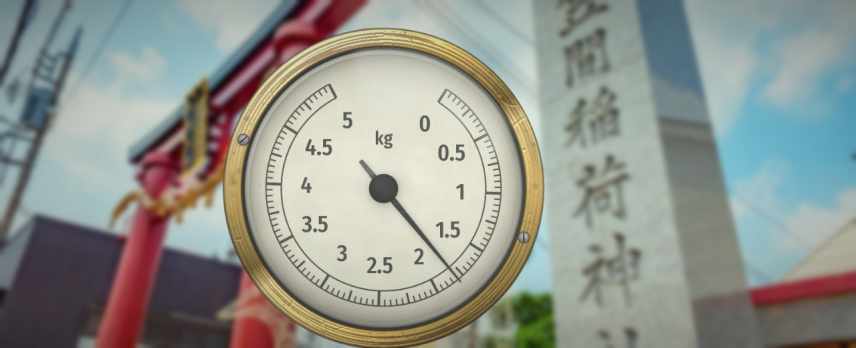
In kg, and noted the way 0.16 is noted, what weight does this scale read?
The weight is 1.8
